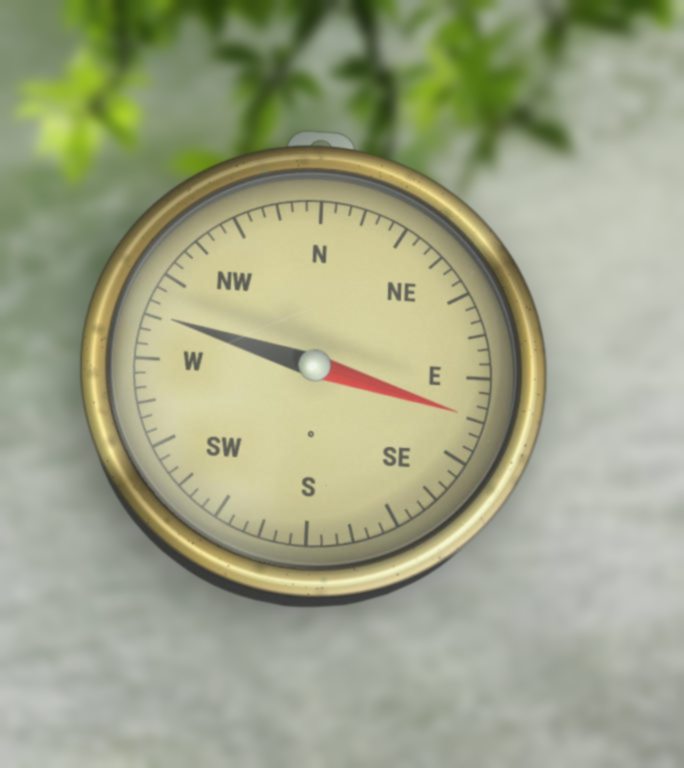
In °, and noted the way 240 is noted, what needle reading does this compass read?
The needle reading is 105
